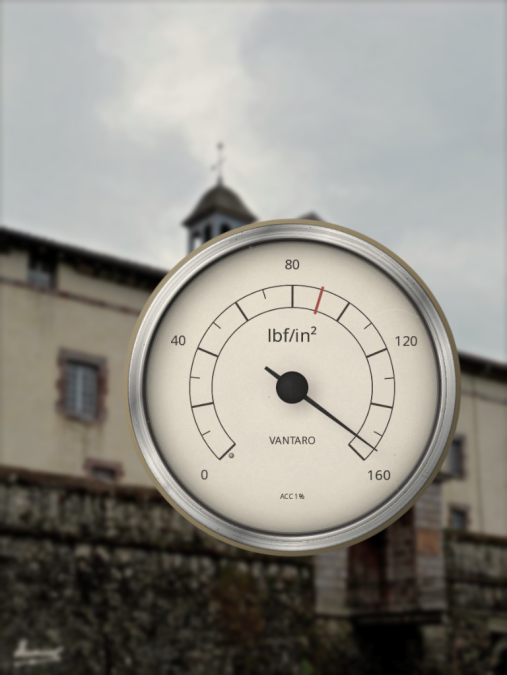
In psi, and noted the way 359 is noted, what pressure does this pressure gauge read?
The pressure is 155
